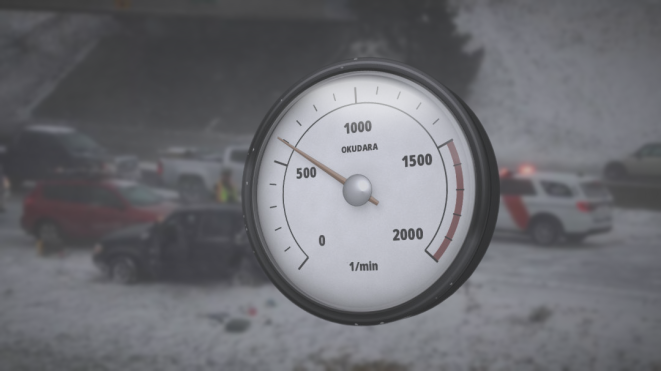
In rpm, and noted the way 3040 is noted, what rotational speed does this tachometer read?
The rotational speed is 600
